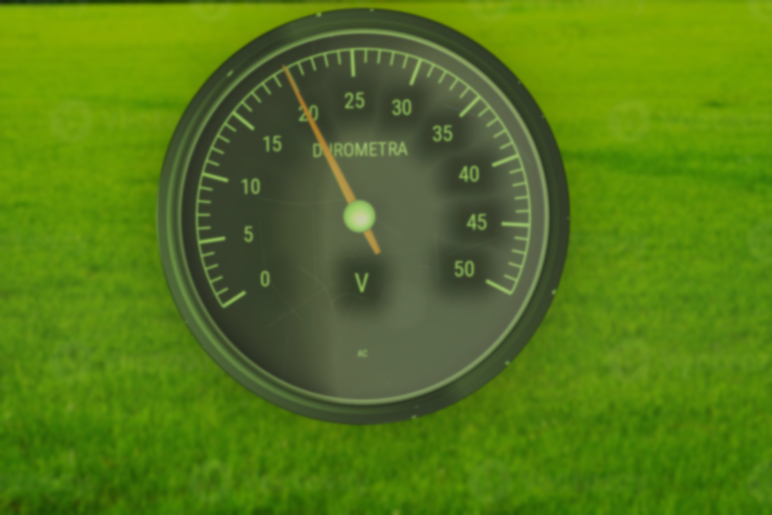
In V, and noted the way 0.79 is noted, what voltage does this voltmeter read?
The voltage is 20
